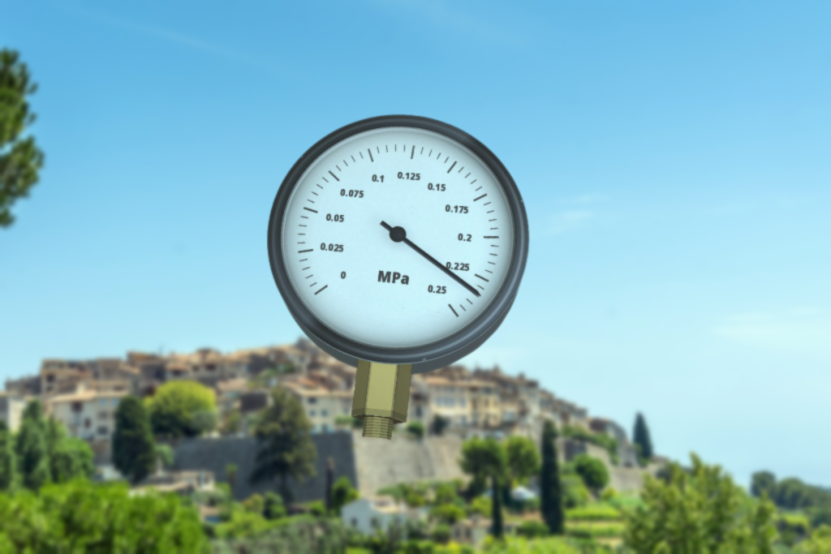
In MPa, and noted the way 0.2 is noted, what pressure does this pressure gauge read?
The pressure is 0.235
